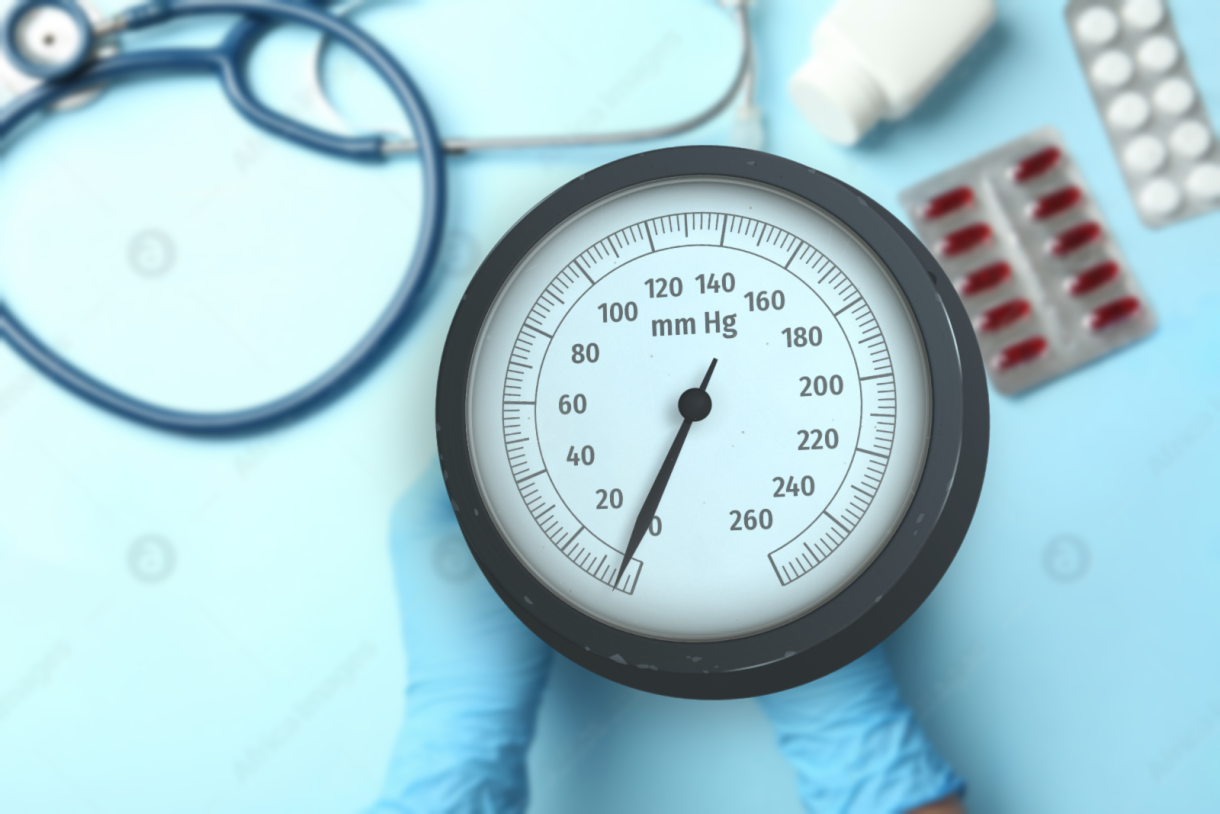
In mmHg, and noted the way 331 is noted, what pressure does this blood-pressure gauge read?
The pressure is 4
